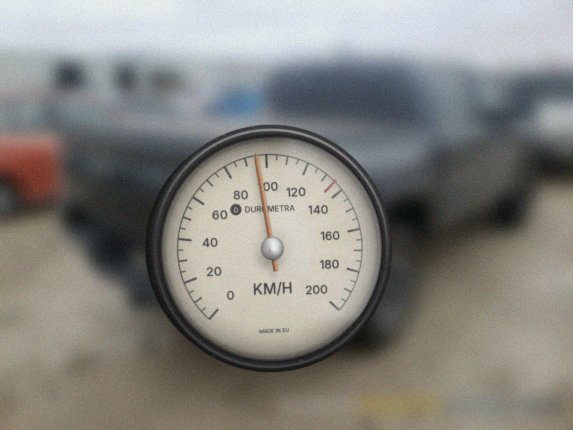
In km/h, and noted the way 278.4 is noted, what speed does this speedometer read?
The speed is 95
